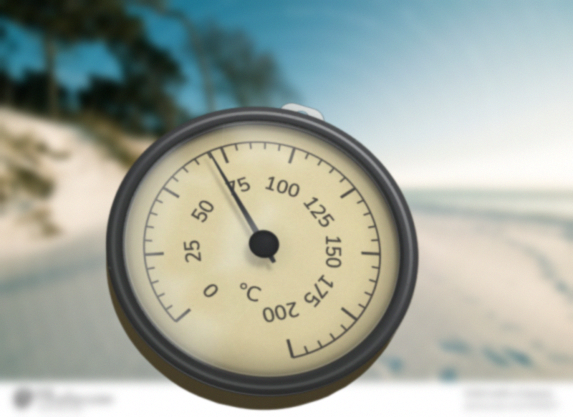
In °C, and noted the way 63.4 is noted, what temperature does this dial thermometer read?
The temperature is 70
